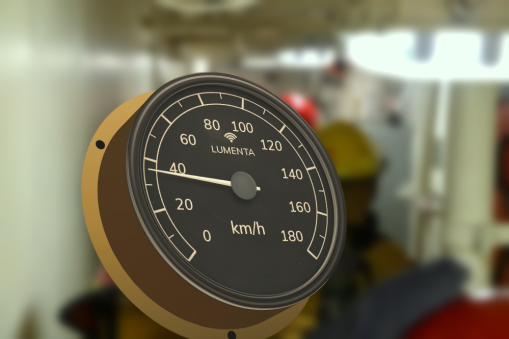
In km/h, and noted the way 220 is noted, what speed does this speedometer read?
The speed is 35
